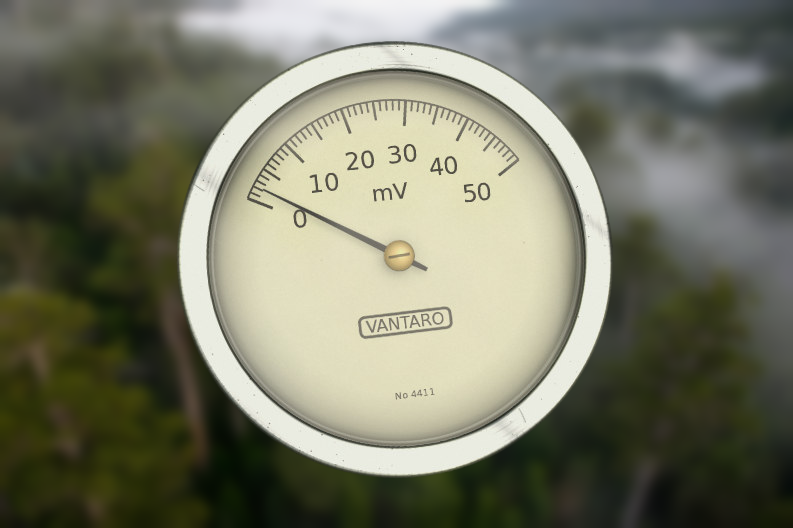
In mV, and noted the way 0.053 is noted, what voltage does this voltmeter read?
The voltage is 2
